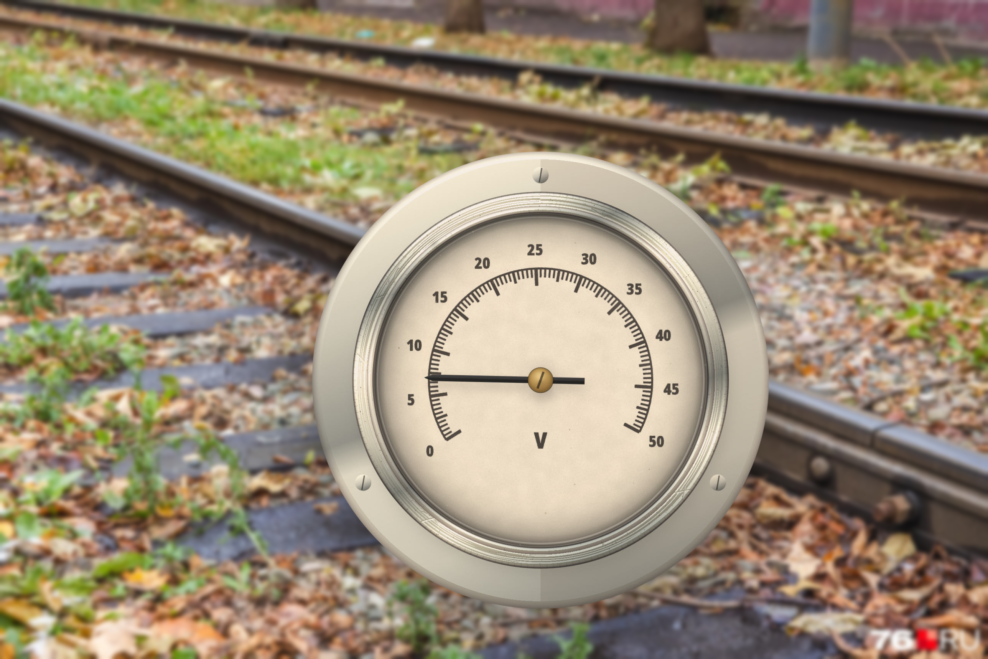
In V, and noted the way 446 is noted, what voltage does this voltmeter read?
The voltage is 7
